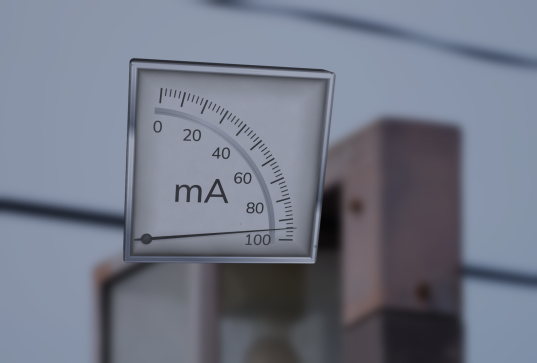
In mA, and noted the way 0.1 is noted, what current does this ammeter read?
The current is 94
